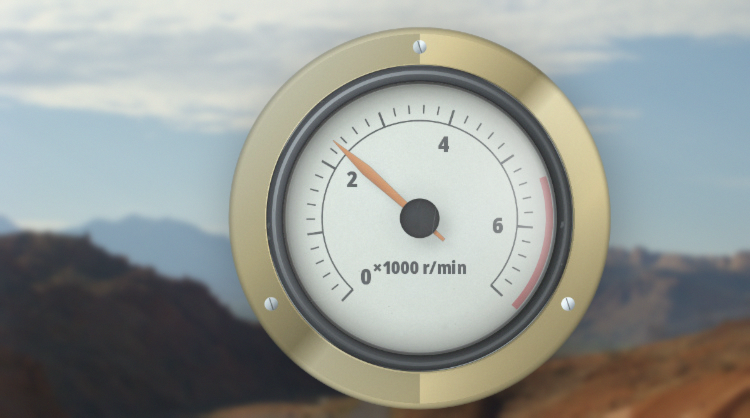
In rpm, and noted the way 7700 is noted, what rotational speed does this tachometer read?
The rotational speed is 2300
